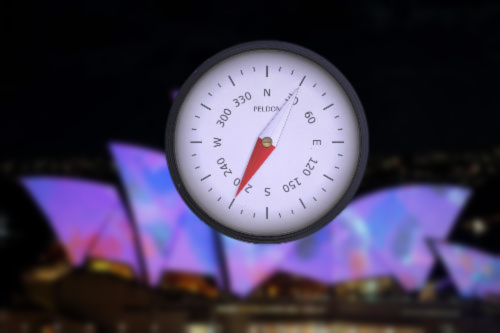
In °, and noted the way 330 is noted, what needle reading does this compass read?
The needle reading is 210
